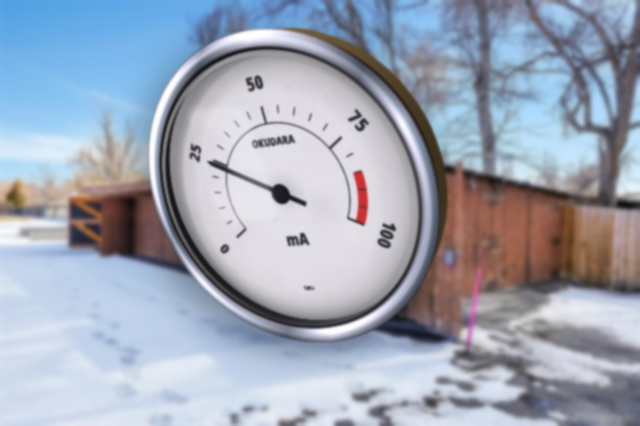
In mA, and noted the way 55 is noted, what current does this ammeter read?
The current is 25
